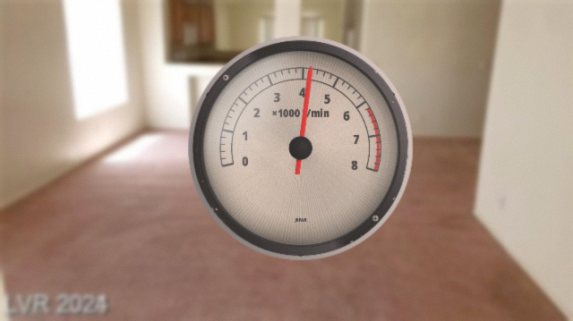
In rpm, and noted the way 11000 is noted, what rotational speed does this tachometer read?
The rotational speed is 4200
